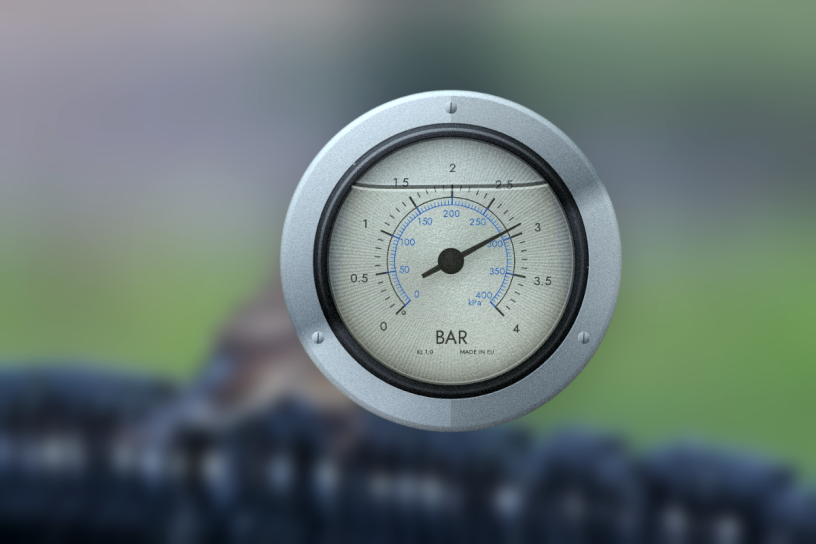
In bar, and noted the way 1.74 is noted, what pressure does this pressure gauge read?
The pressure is 2.9
